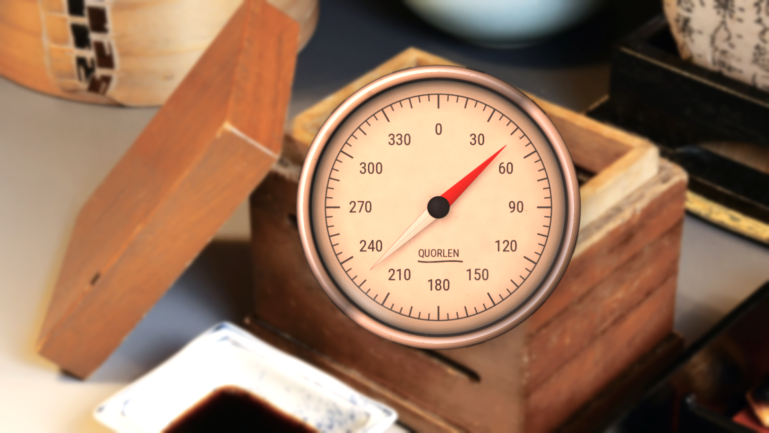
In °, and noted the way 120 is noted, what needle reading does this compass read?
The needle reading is 47.5
